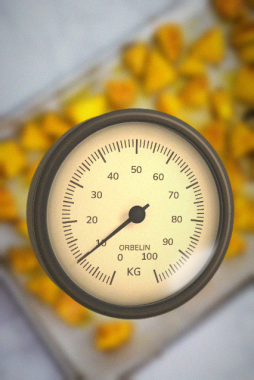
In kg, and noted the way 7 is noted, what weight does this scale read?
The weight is 10
